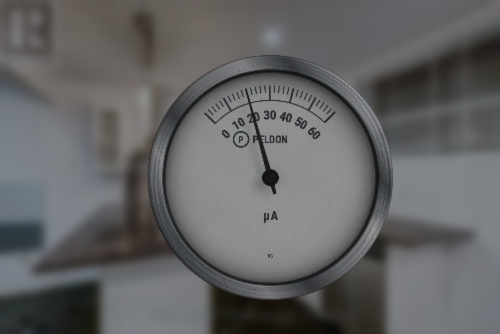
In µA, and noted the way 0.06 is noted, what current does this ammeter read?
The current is 20
